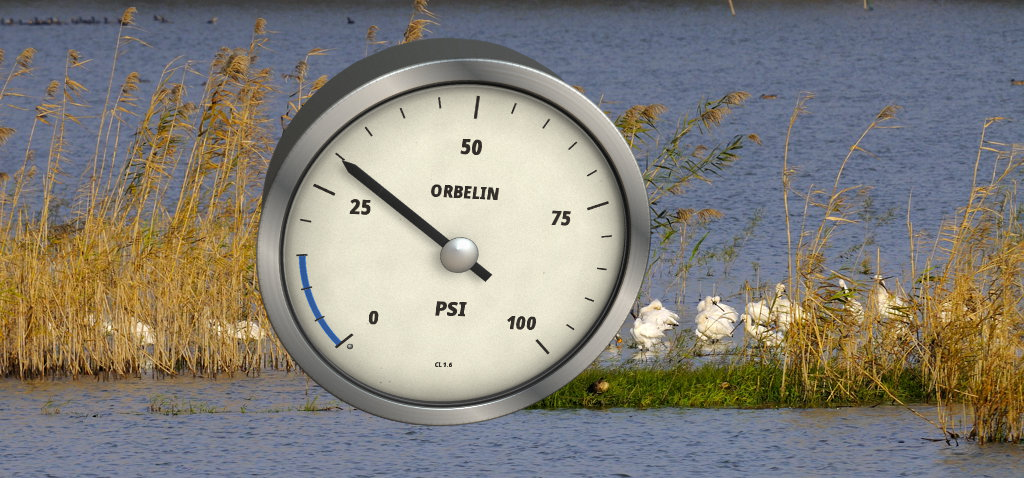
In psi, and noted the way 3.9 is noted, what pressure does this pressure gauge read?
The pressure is 30
